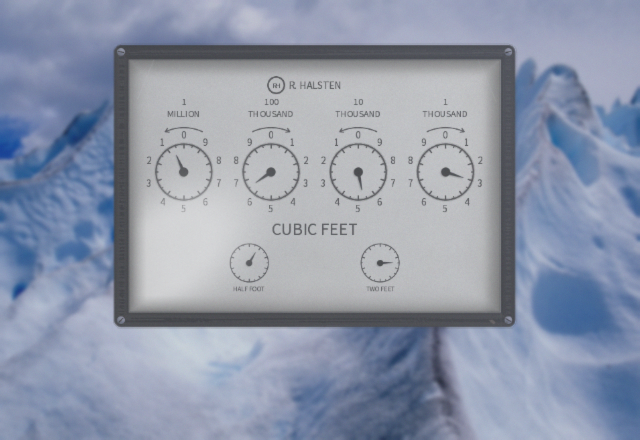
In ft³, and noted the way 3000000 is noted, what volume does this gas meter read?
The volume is 65300
